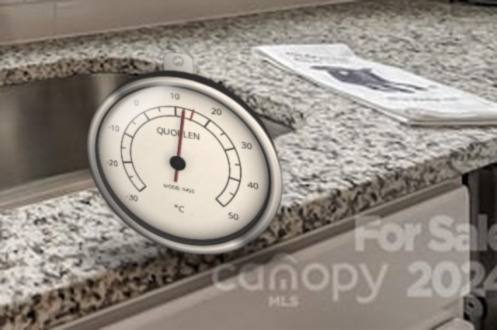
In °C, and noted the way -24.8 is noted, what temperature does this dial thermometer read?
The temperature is 12.5
